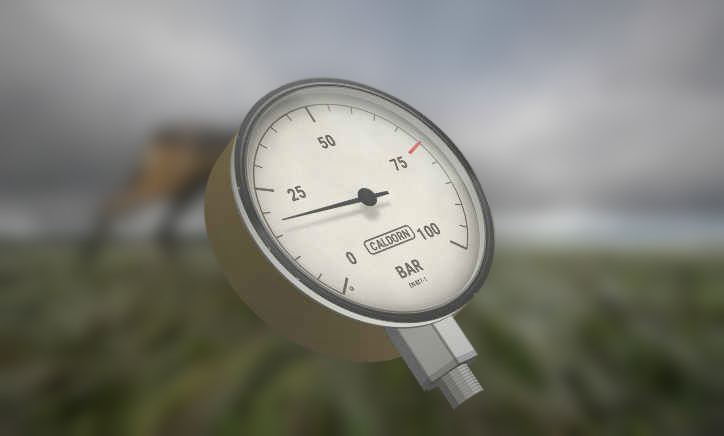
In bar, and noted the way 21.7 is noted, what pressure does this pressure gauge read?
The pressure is 17.5
